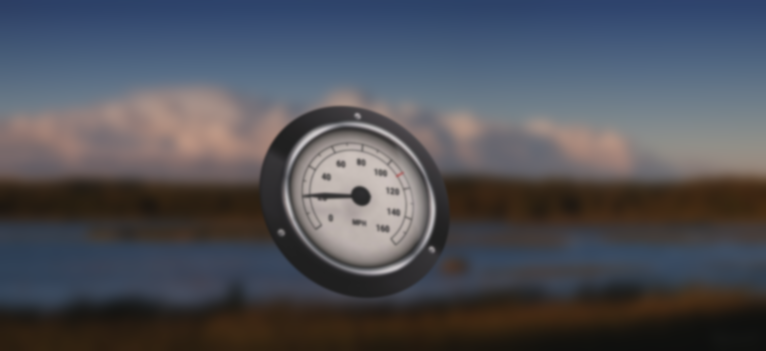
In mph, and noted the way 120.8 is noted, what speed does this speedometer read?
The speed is 20
